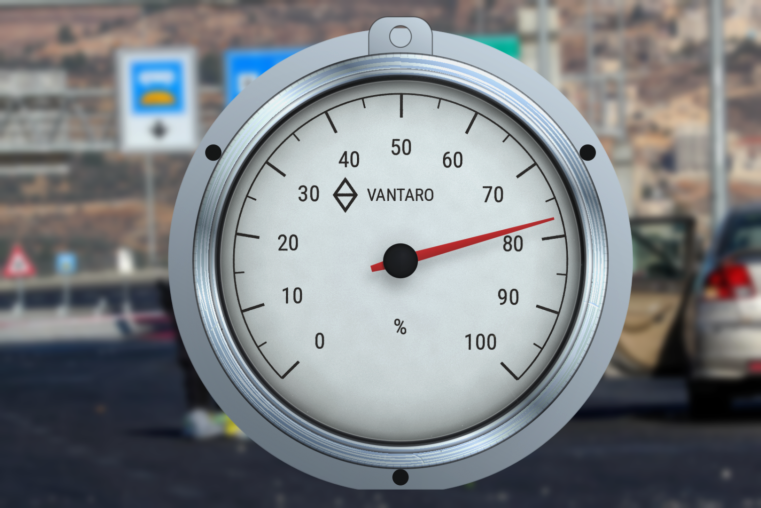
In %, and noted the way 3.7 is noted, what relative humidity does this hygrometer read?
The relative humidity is 77.5
